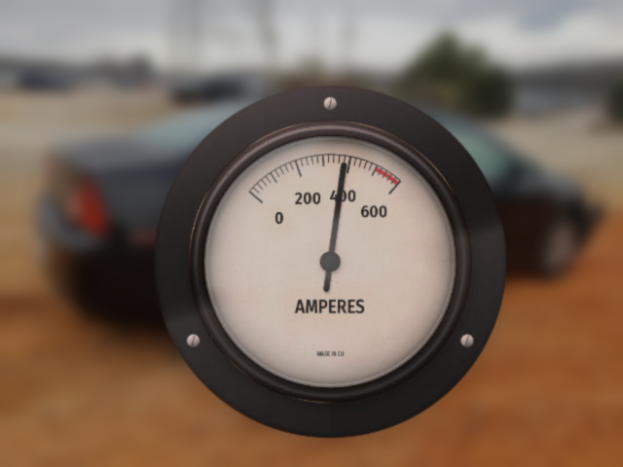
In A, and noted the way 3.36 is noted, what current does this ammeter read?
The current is 380
